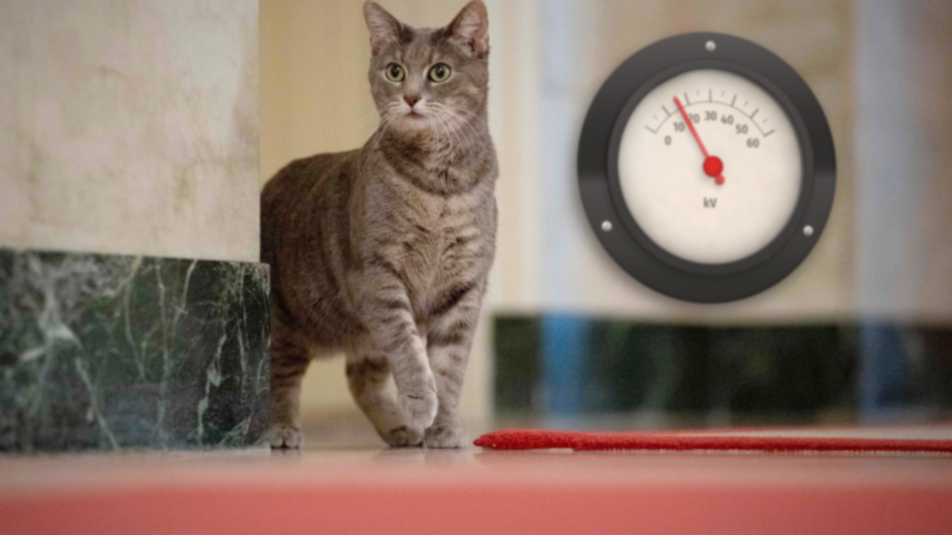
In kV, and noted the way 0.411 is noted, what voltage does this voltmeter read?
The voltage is 15
